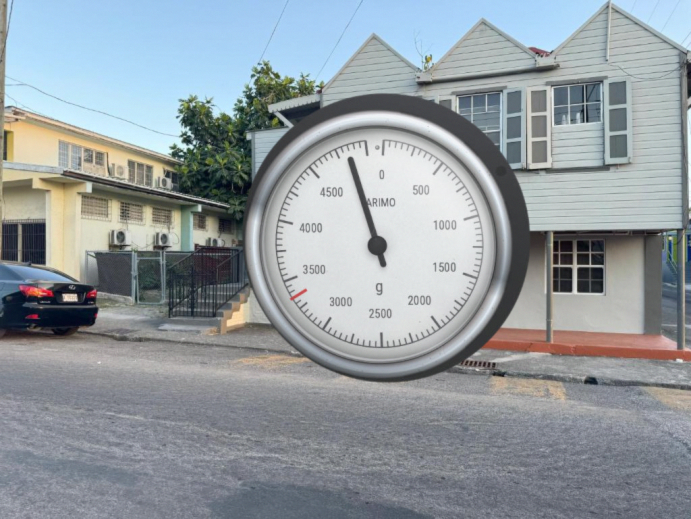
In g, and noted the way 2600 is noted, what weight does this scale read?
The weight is 4850
